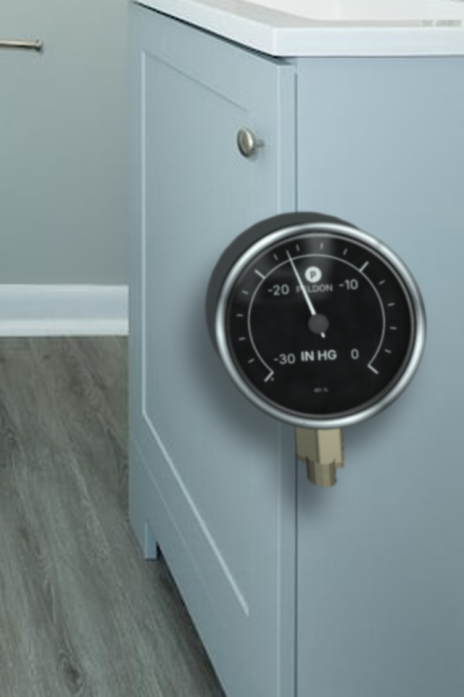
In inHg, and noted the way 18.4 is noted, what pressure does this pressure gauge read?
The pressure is -17
